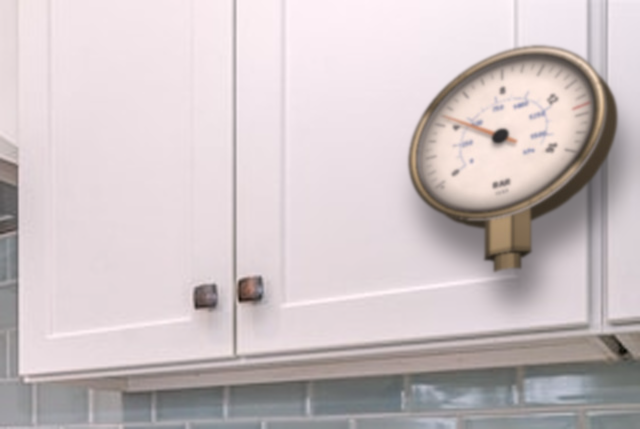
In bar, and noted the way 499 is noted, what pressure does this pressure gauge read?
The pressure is 4.5
